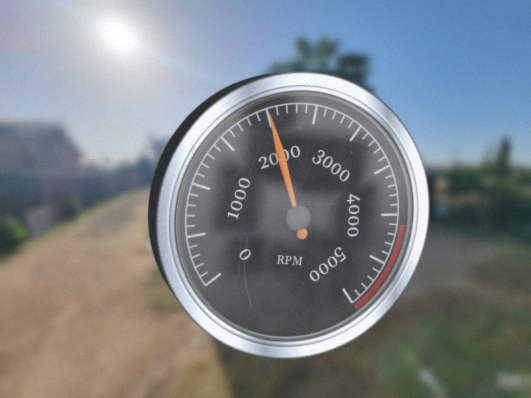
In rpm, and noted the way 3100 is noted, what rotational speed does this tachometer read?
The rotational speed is 2000
